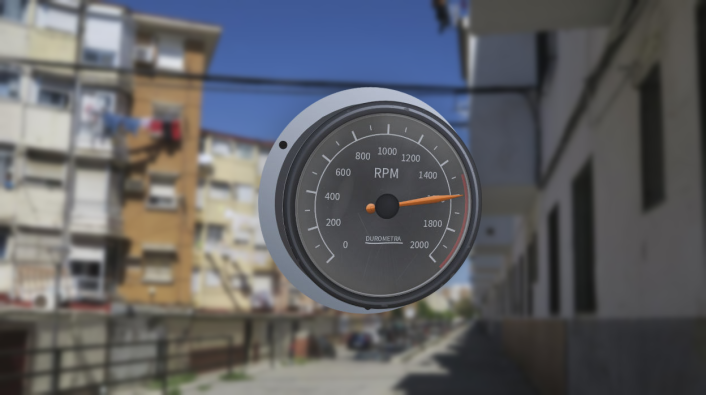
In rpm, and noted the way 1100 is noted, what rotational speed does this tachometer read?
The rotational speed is 1600
